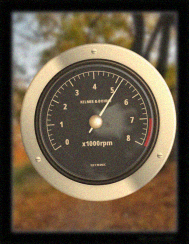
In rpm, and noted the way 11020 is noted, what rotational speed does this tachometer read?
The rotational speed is 5200
